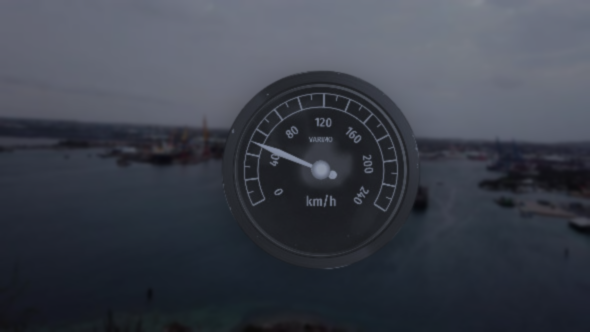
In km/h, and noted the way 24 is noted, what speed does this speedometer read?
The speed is 50
